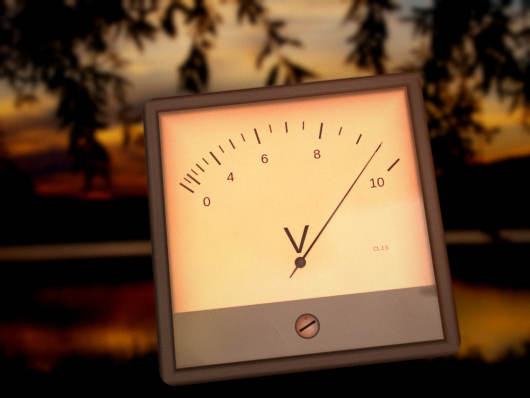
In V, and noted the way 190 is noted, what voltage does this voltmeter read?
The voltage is 9.5
